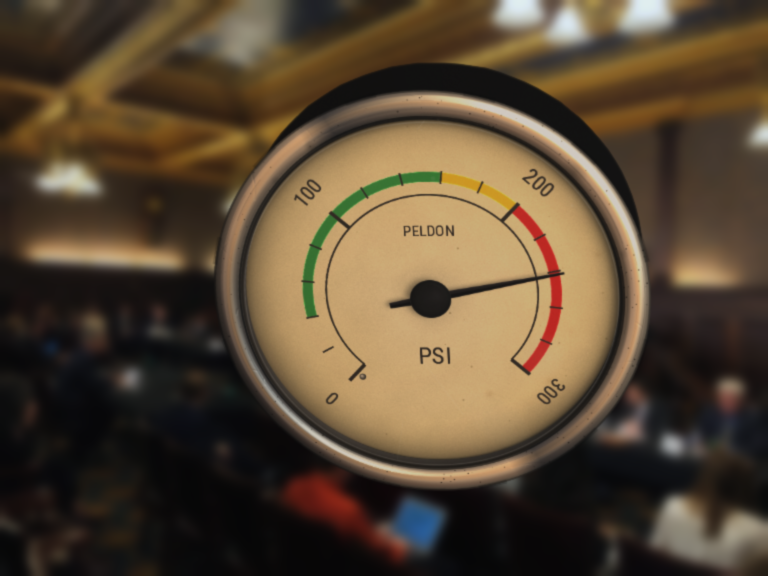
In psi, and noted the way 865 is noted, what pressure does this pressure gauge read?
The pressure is 240
